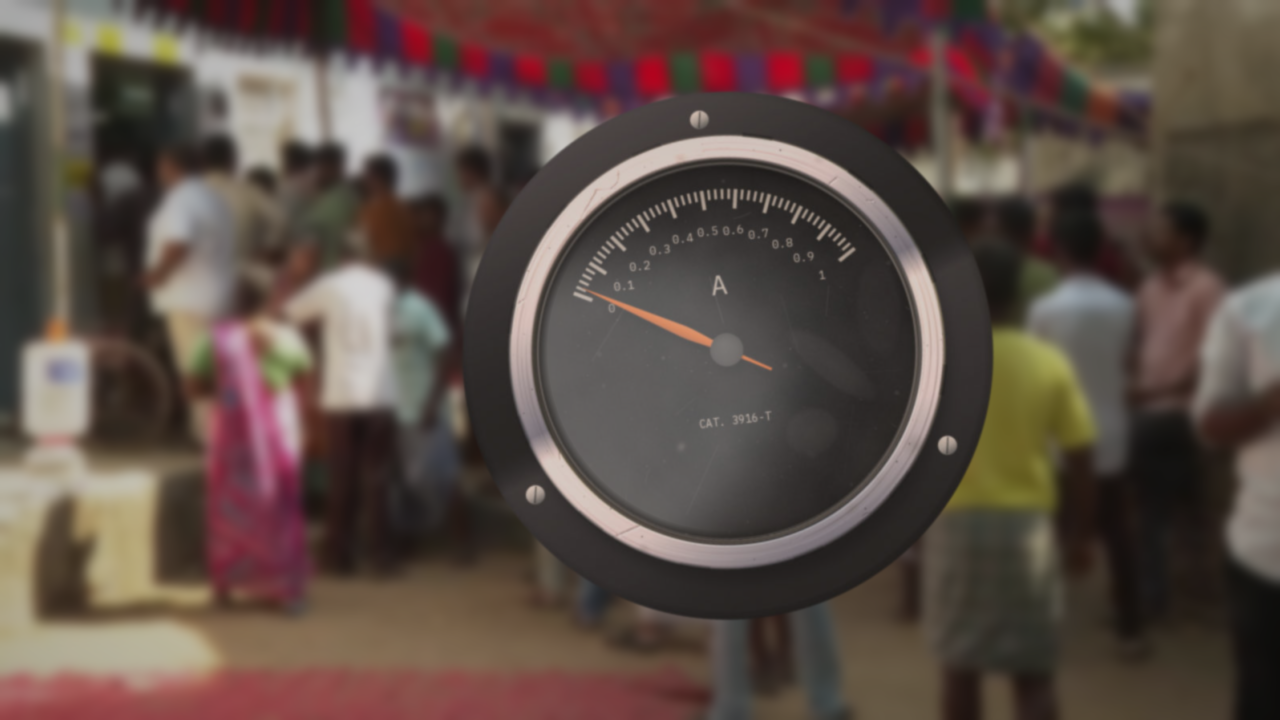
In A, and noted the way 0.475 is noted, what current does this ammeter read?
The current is 0.02
